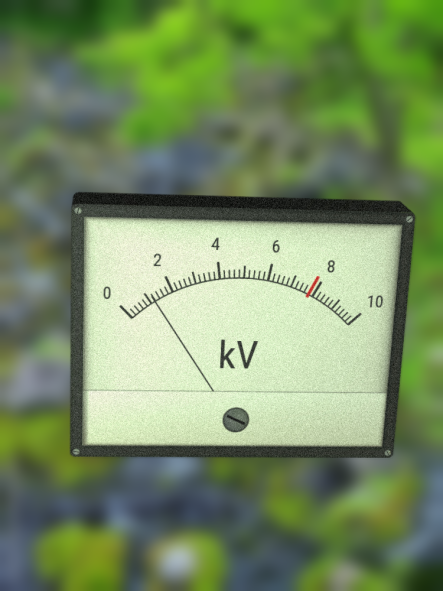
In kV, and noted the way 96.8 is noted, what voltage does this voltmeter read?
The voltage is 1.2
